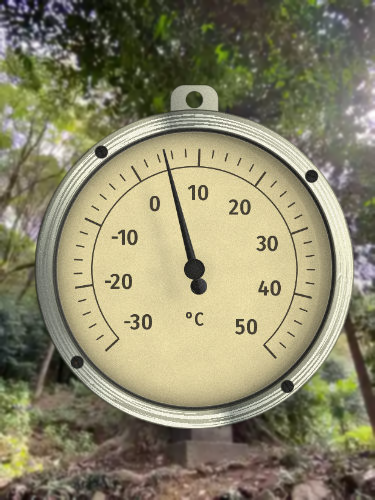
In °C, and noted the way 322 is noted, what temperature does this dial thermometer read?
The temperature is 5
